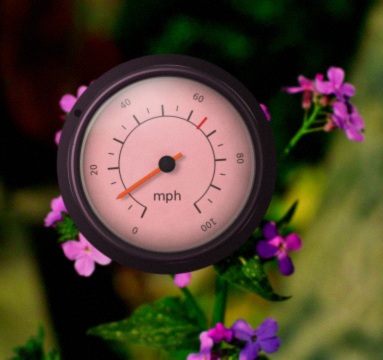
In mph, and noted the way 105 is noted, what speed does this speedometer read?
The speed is 10
